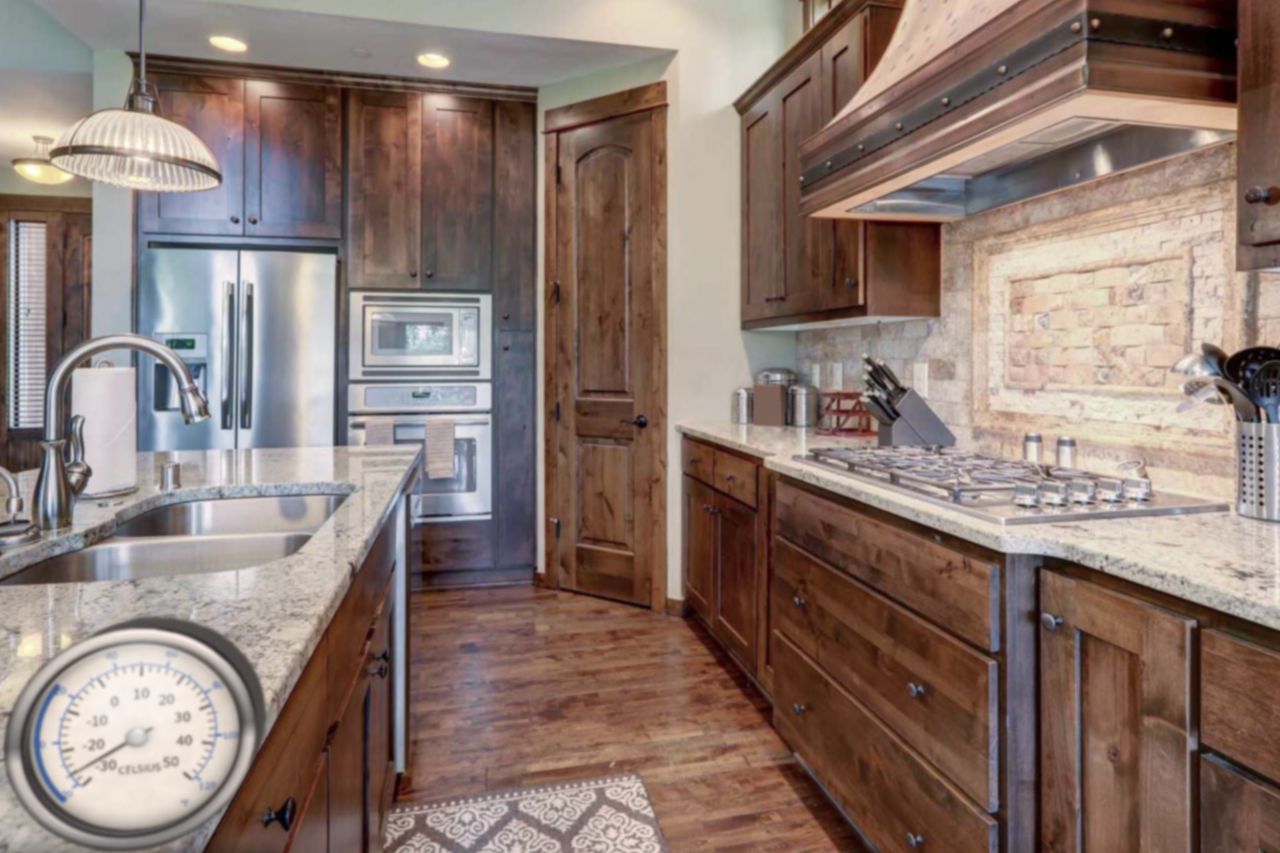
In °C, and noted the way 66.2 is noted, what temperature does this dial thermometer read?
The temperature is -26
